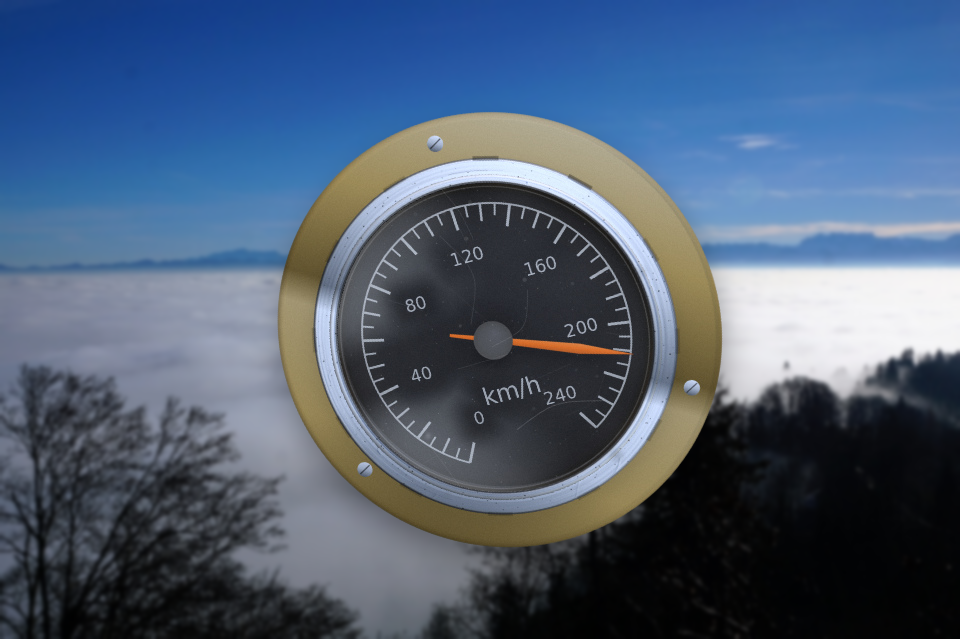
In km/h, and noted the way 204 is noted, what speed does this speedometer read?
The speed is 210
